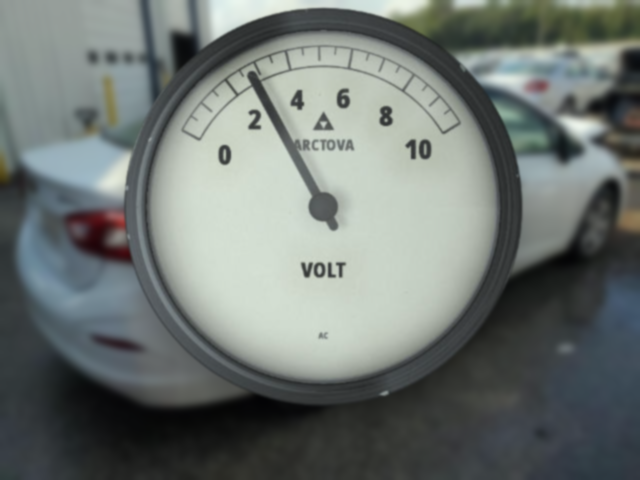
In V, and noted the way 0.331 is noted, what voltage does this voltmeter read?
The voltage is 2.75
